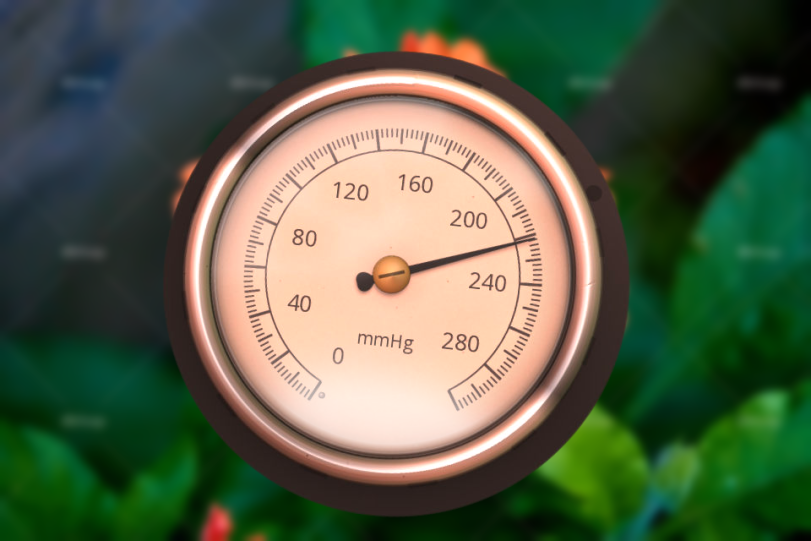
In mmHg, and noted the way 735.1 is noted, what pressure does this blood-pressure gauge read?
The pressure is 222
